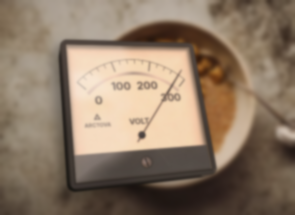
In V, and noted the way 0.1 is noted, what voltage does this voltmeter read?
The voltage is 280
